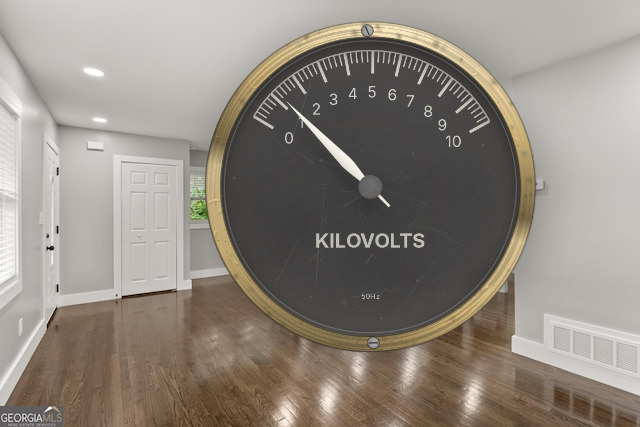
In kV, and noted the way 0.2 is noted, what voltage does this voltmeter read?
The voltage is 1.2
